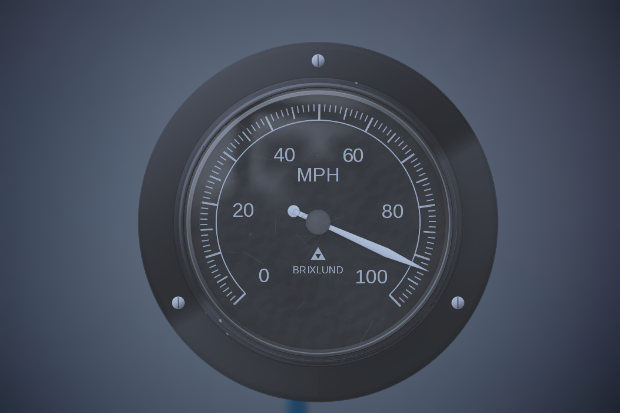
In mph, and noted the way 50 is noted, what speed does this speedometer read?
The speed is 92
